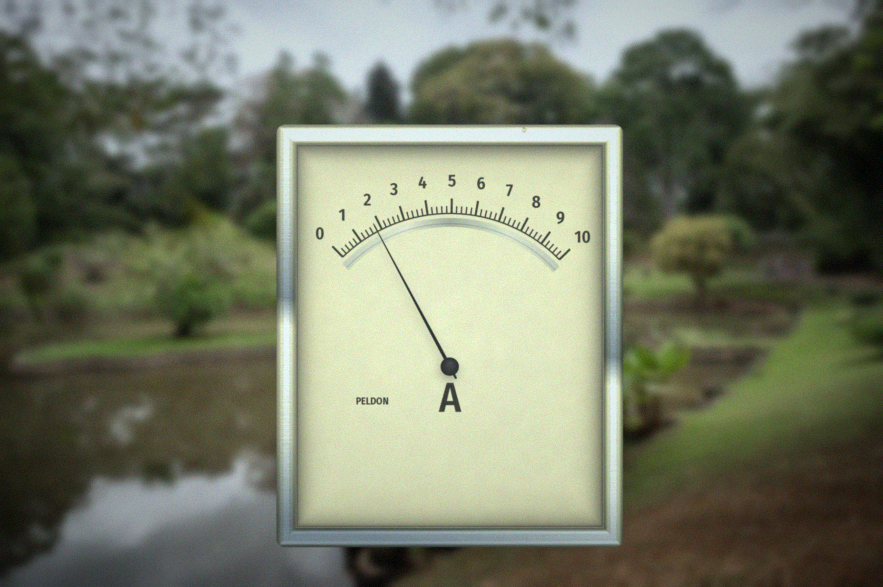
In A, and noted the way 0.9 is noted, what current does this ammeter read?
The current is 1.8
